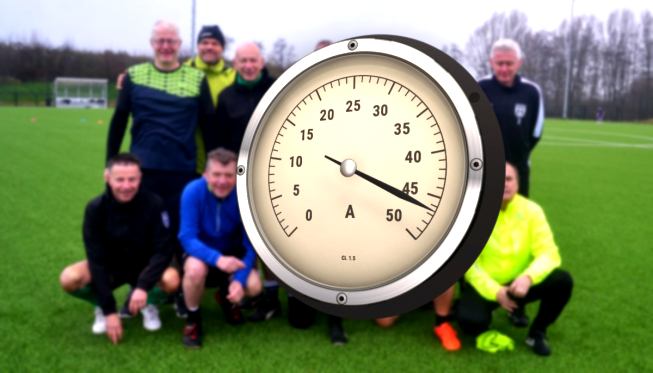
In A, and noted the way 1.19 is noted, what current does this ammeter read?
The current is 46.5
